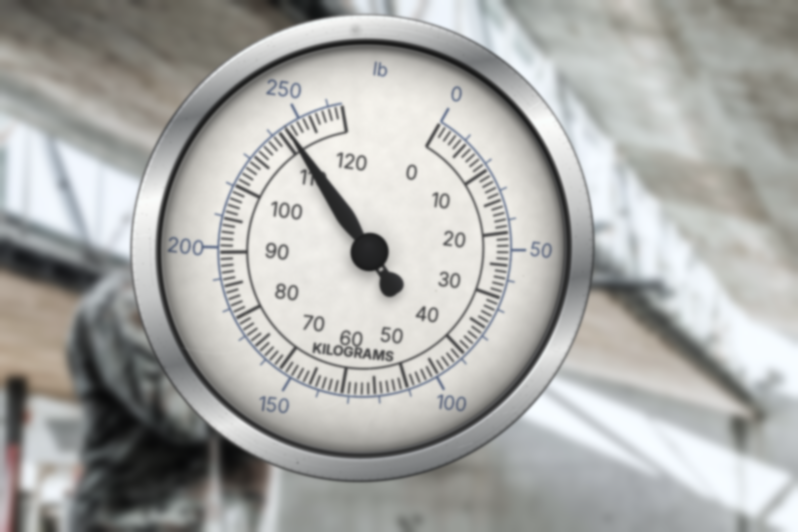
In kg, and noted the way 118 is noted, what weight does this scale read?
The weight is 111
